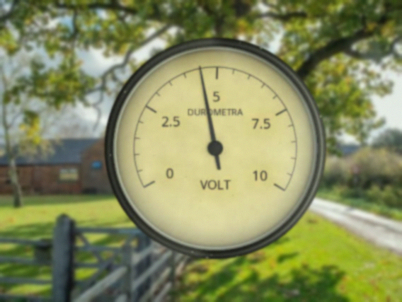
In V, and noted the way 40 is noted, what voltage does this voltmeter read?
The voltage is 4.5
